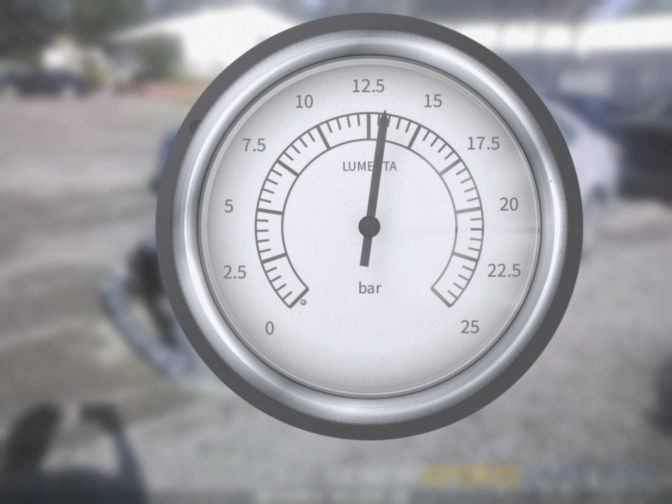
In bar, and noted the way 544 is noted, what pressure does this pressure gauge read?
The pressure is 13.25
